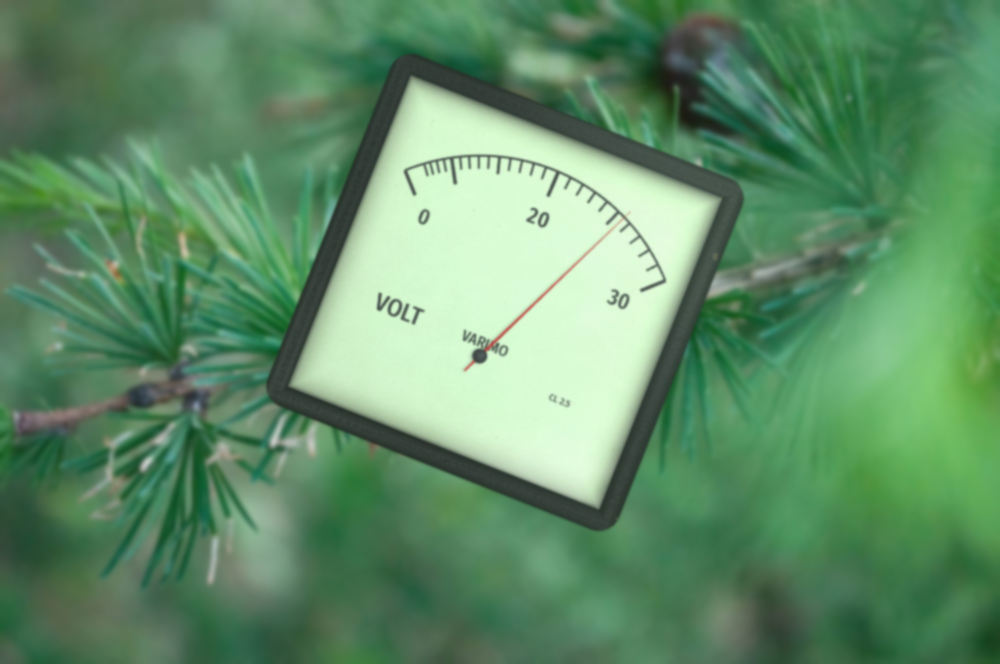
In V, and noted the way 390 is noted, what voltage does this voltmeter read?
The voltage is 25.5
